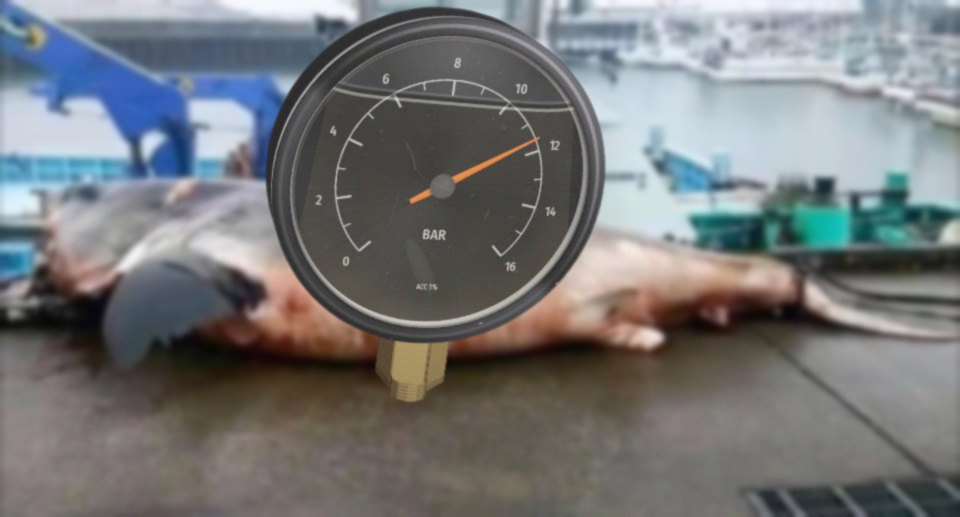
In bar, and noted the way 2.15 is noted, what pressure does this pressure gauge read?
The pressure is 11.5
